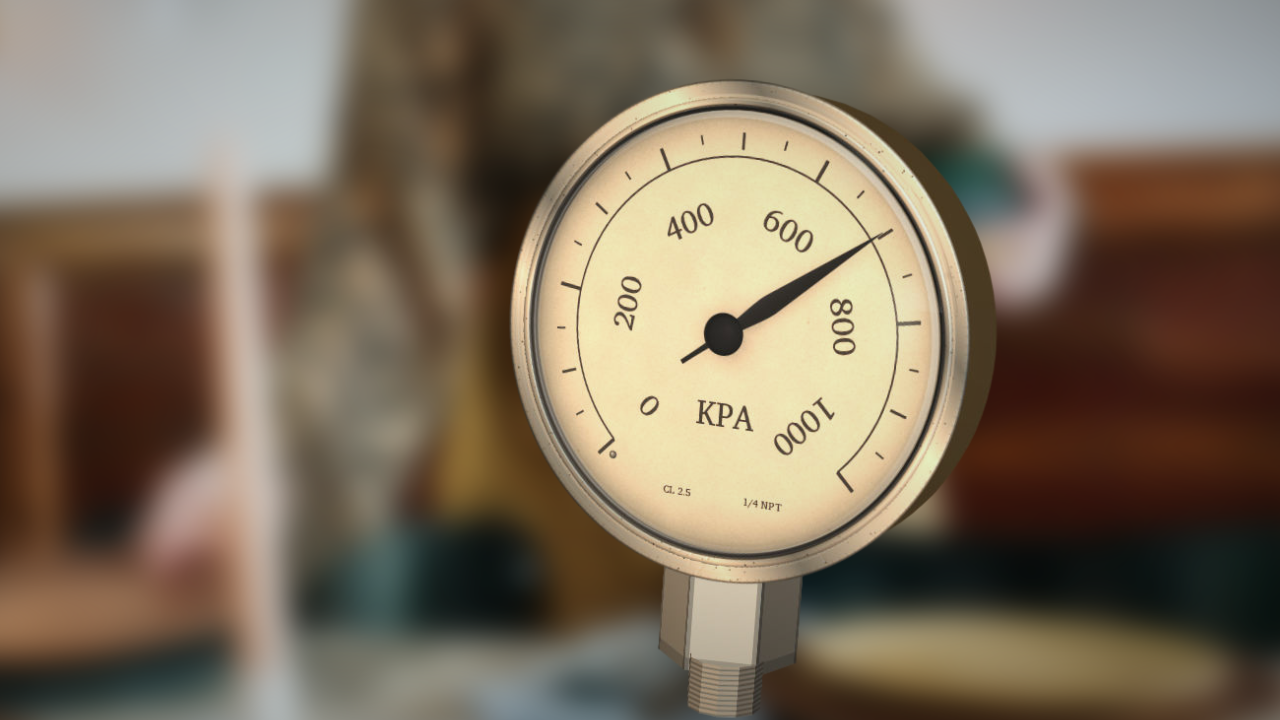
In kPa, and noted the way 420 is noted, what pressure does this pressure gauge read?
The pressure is 700
